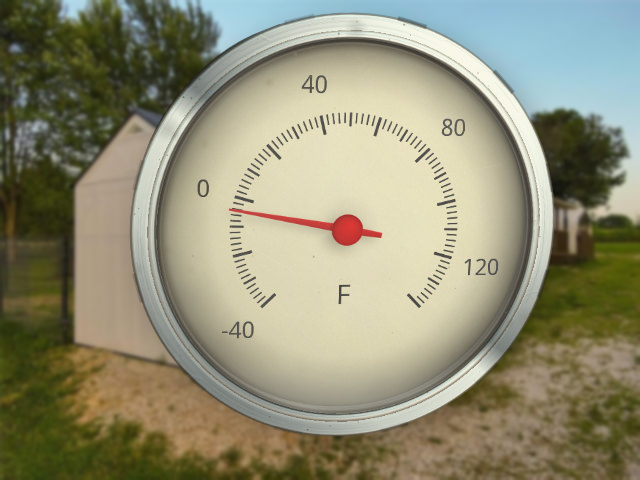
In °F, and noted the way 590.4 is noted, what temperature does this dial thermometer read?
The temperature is -4
